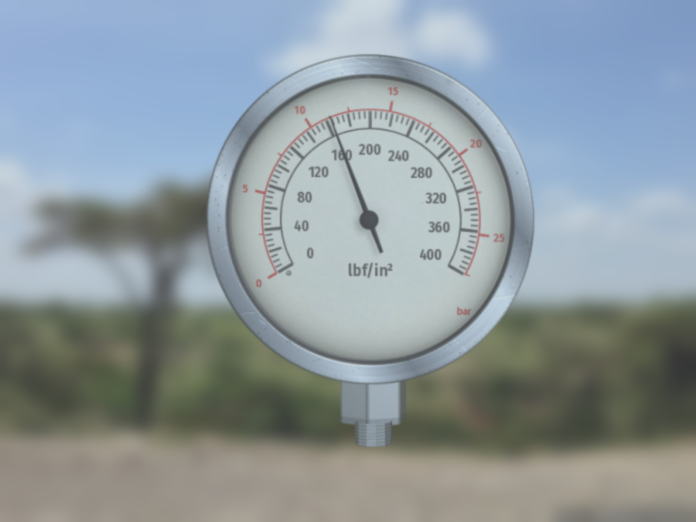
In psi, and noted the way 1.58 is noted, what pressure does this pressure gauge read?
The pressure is 165
